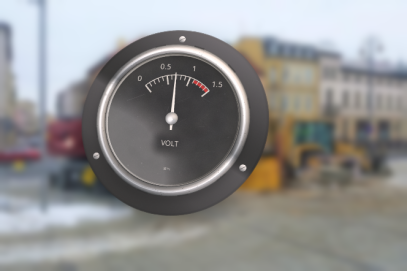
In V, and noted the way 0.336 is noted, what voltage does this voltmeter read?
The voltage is 0.7
